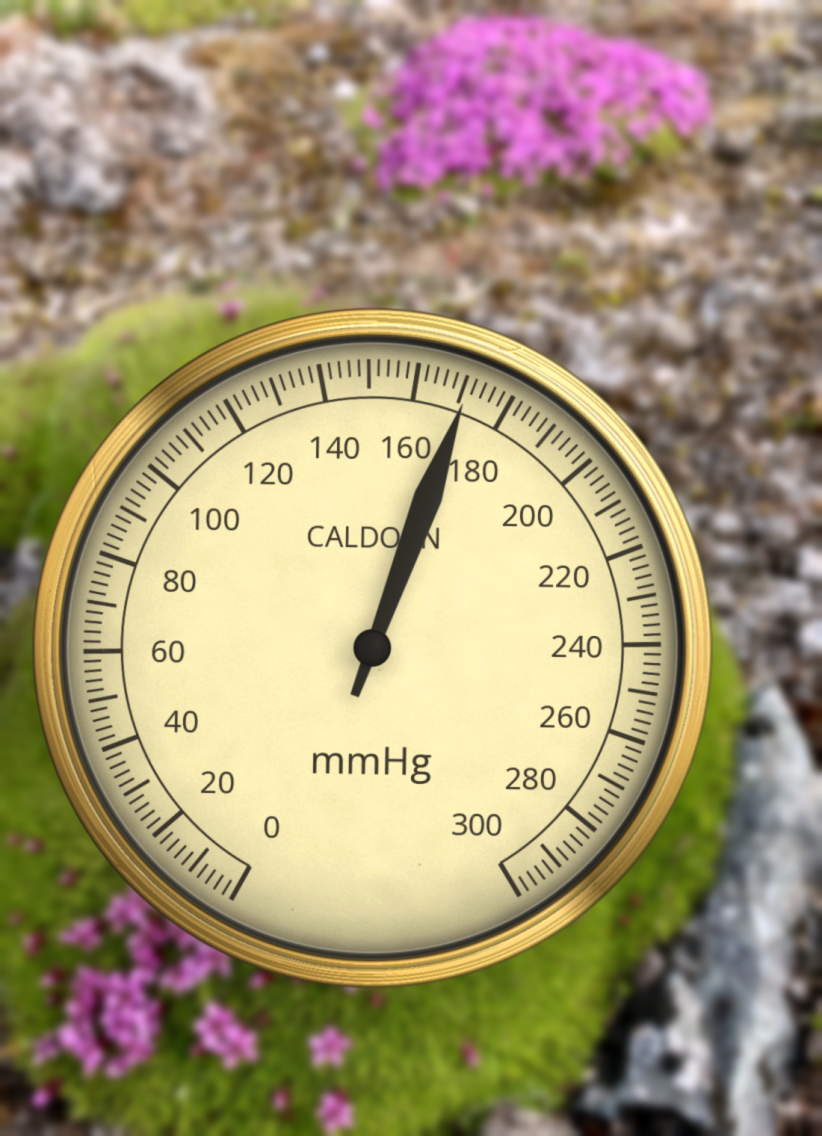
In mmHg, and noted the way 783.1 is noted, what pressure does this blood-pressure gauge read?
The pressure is 171
